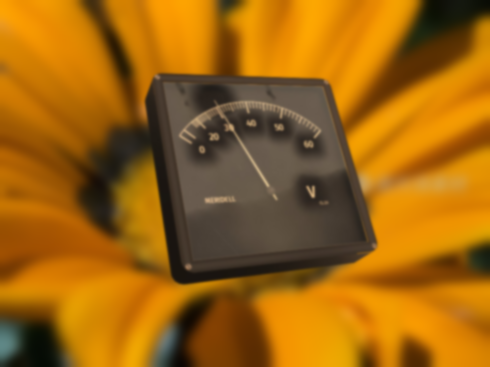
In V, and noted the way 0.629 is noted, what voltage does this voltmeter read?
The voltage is 30
